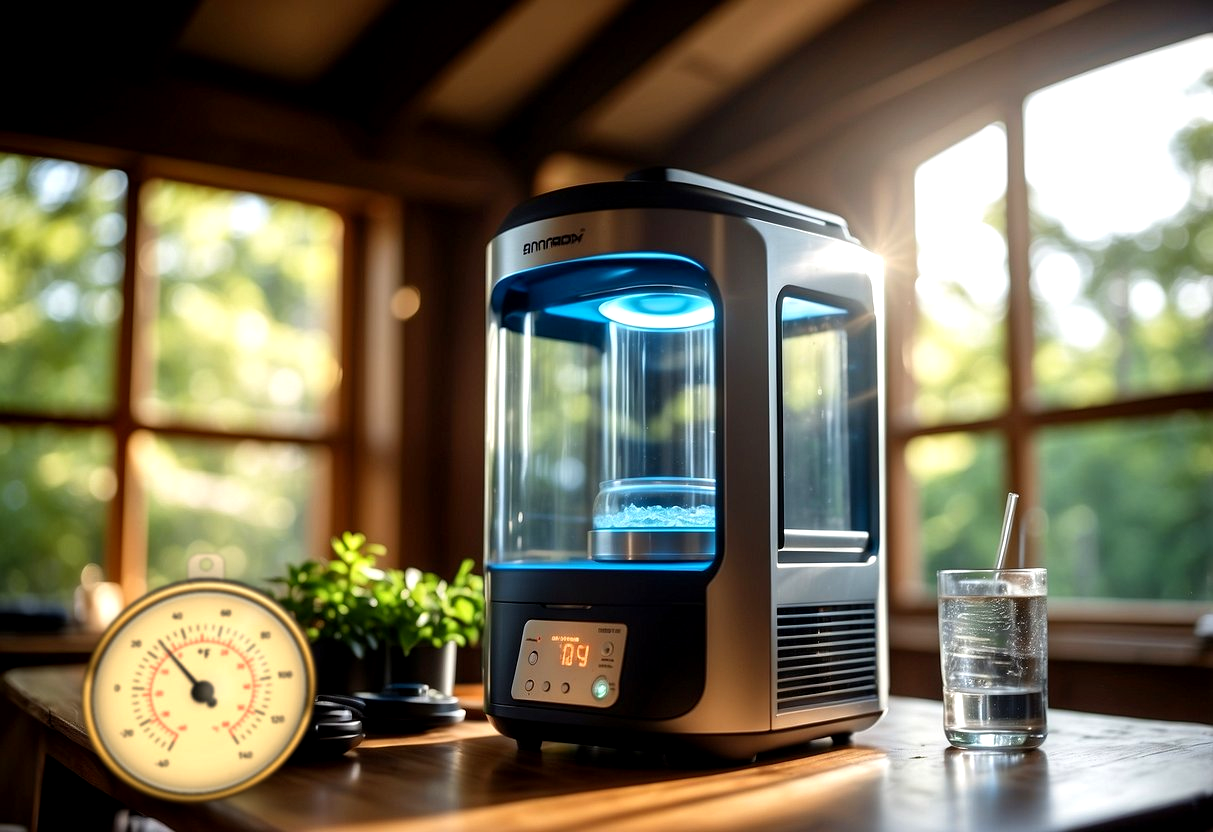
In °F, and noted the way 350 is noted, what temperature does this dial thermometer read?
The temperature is 28
